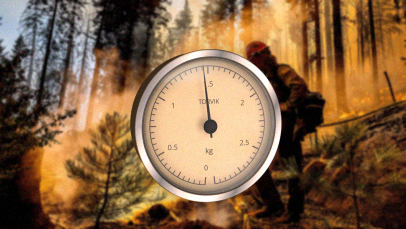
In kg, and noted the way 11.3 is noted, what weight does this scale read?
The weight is 1.45
